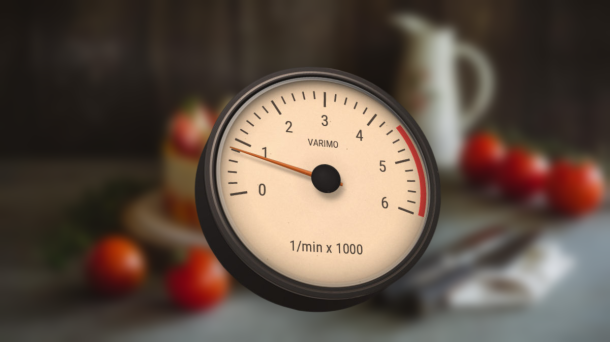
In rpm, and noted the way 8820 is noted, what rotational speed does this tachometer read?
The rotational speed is 800
